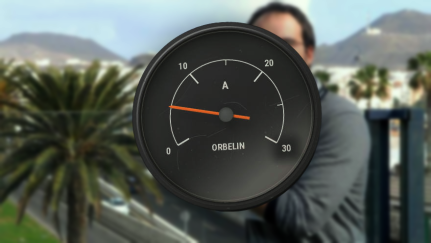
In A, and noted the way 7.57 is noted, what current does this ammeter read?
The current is 5
